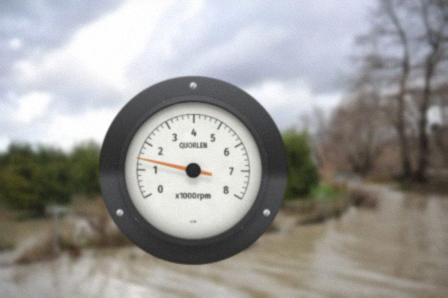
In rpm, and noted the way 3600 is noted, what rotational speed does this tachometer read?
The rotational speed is 1400
